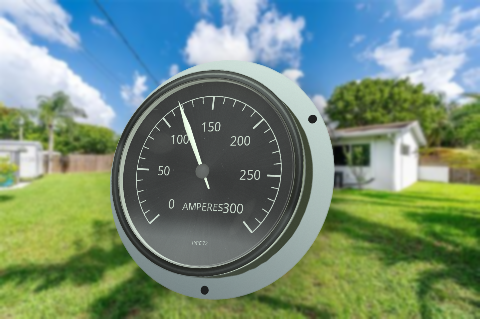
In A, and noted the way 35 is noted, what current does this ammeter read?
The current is 120
